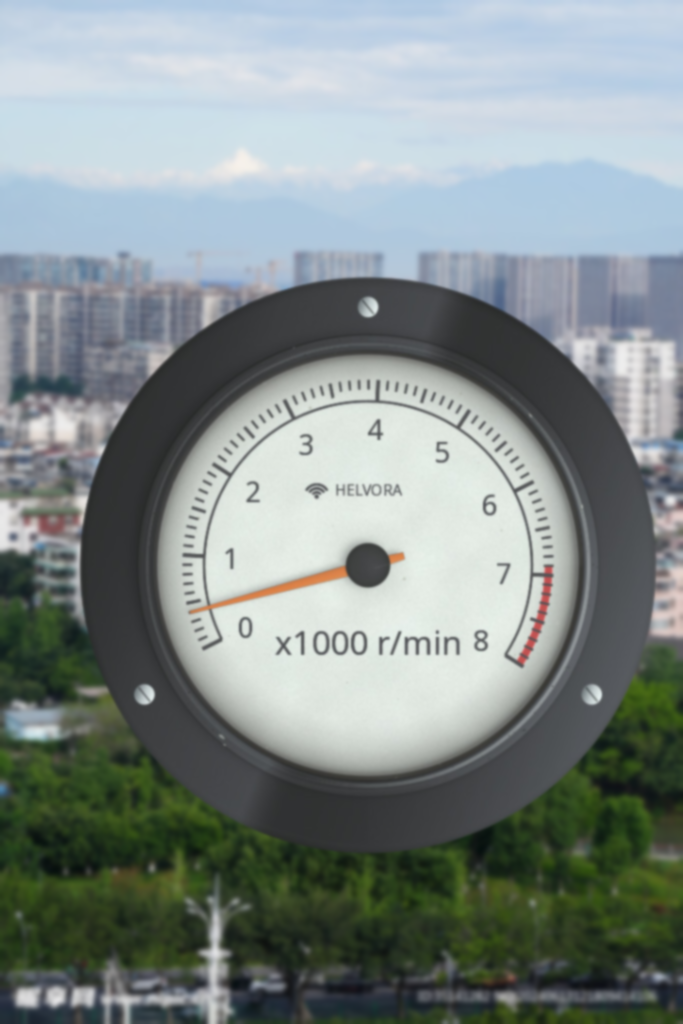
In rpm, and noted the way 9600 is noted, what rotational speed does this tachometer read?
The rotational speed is 400
